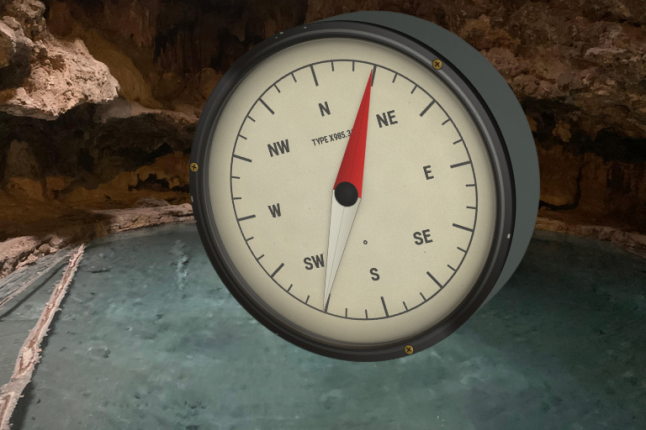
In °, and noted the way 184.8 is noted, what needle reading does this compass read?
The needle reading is 30
